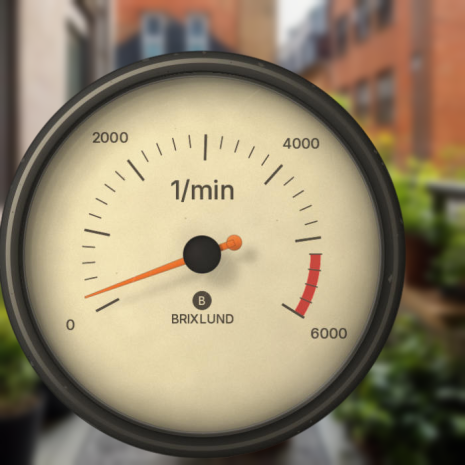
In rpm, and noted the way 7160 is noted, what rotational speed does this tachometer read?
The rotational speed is 200
